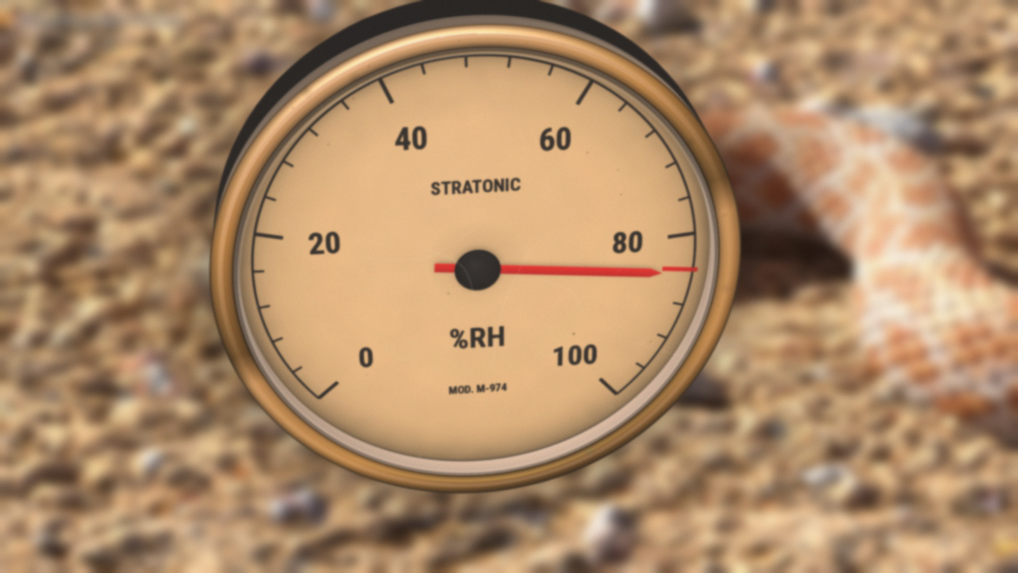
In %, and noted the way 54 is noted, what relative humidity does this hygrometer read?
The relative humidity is 84
